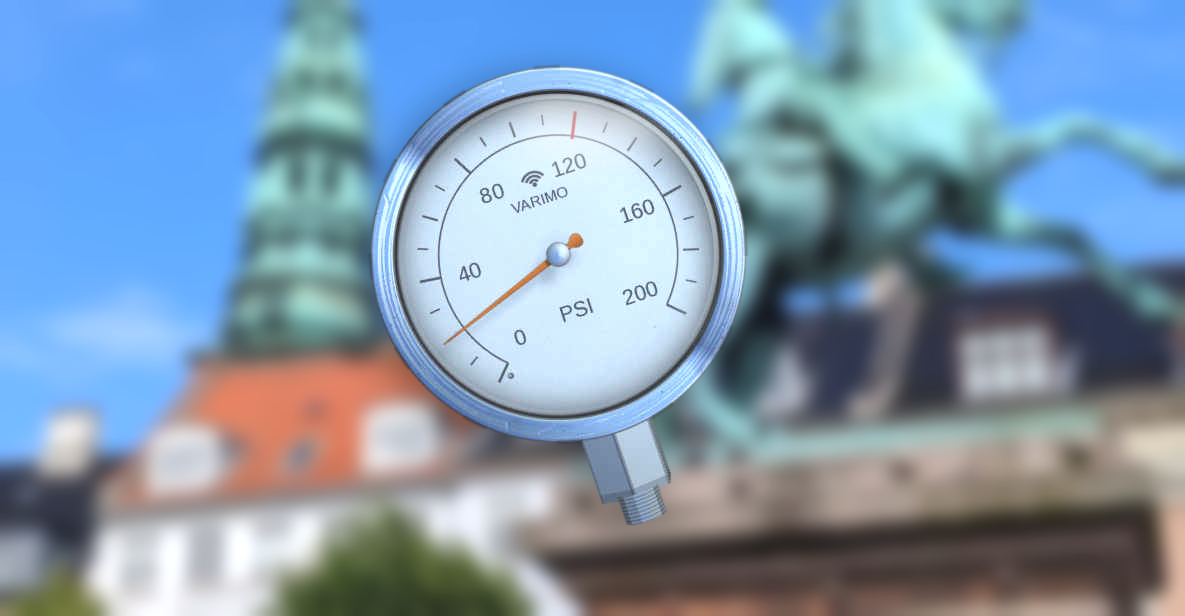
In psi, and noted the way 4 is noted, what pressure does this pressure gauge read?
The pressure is 20
